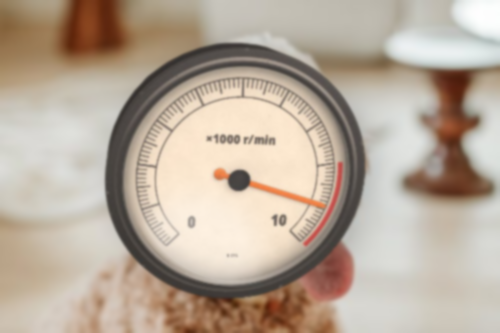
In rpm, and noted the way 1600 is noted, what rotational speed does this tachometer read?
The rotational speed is 9000
